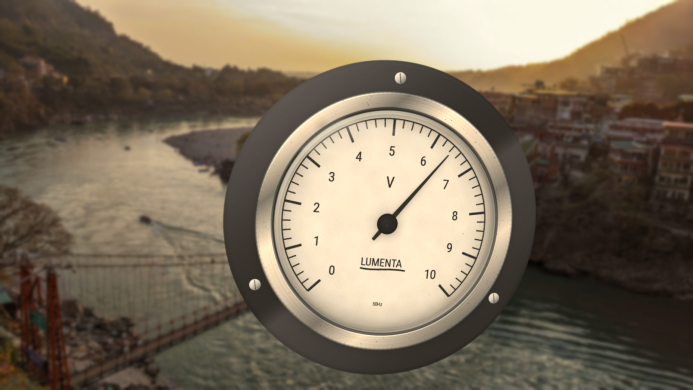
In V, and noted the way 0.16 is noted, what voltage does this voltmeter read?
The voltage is 6.4
